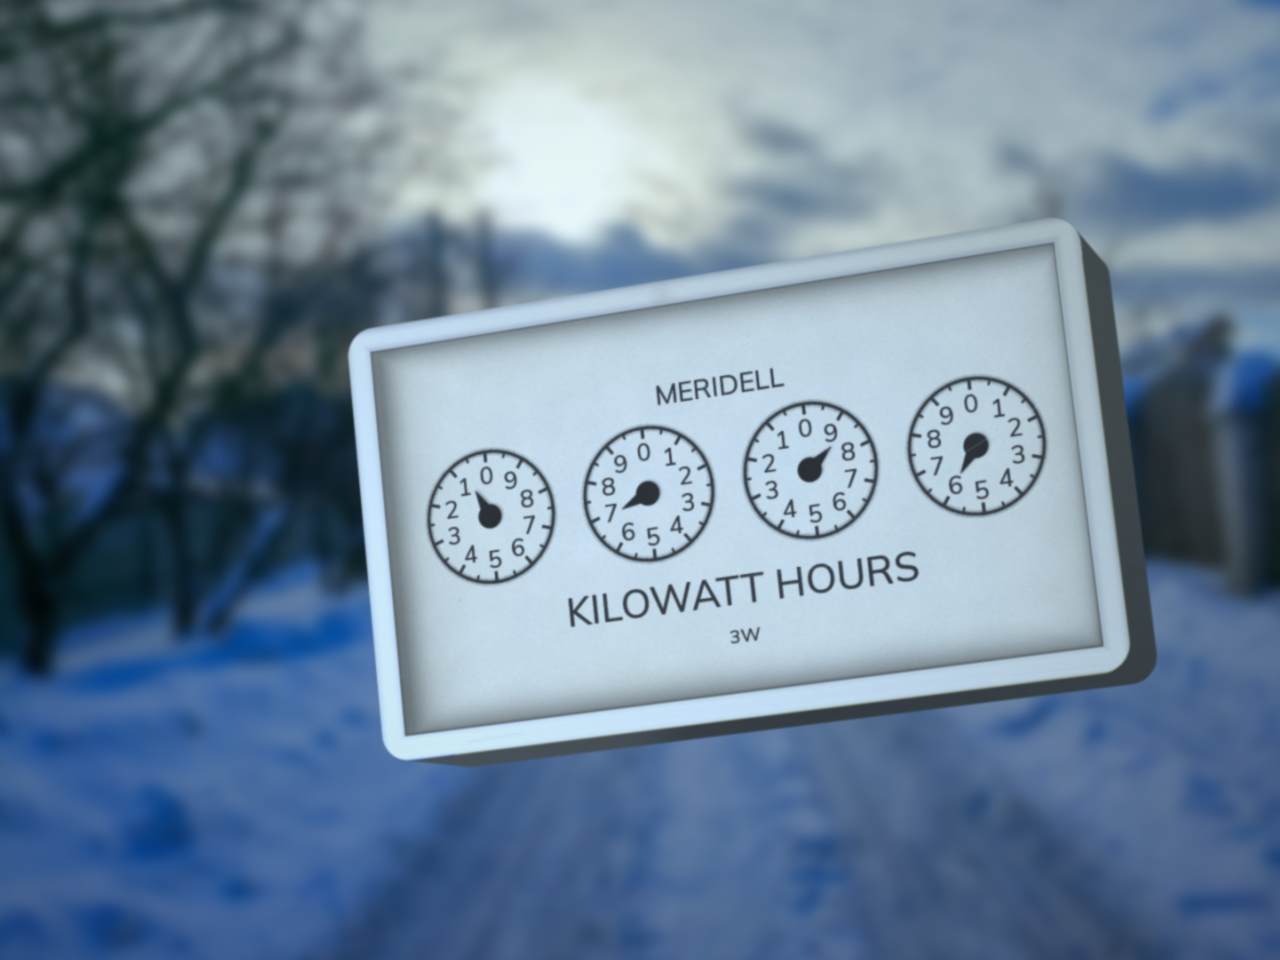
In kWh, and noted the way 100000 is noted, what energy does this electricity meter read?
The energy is 686
